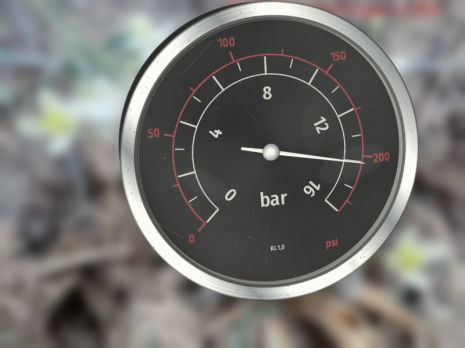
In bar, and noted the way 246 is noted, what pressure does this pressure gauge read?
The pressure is 14
